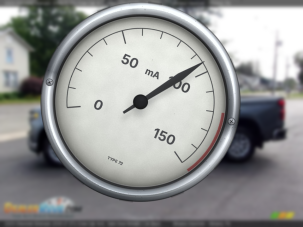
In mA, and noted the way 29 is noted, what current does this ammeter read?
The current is 95
